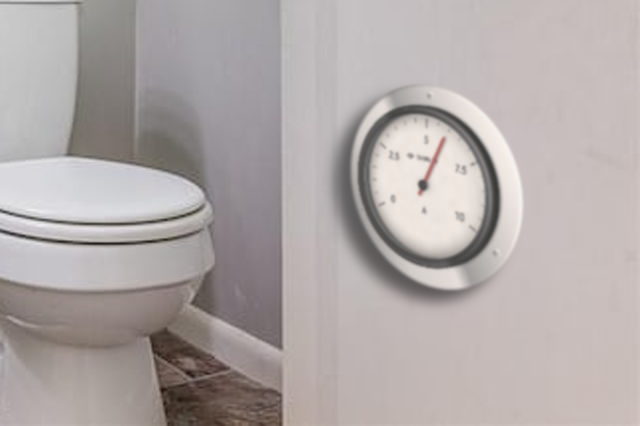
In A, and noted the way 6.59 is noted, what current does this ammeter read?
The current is 6
